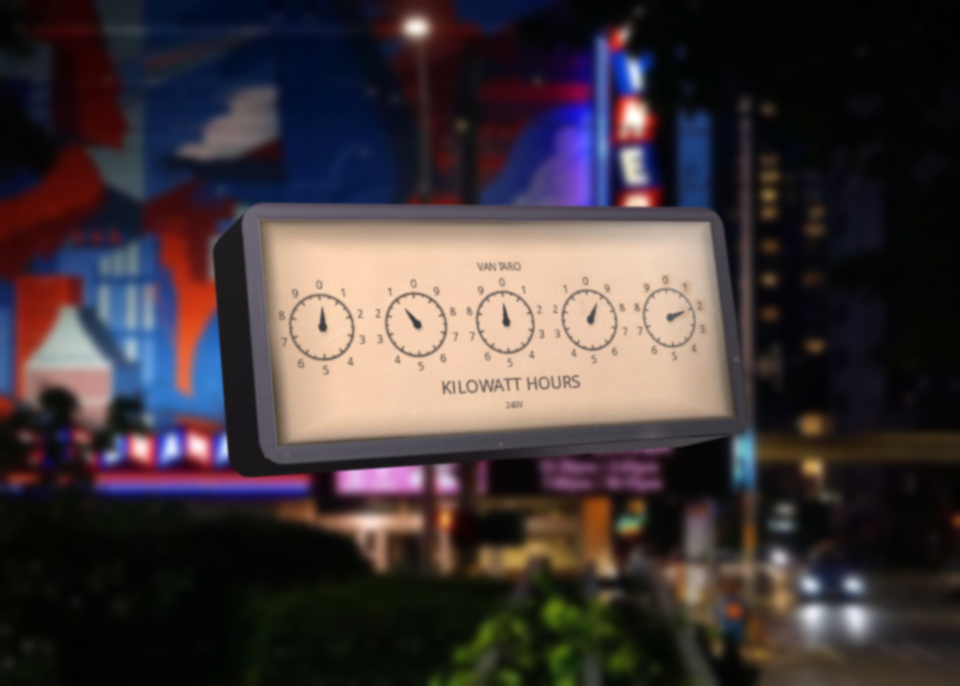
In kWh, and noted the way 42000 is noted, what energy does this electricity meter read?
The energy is 992
